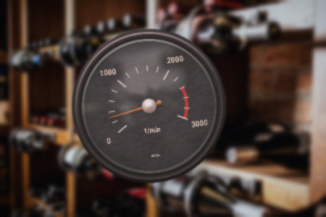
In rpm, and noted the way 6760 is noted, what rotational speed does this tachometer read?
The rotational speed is 300
